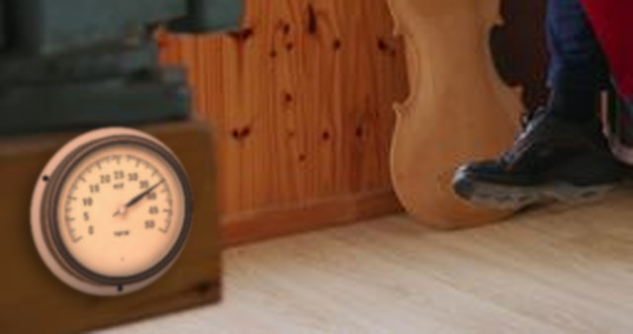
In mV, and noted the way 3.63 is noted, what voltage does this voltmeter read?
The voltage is 37.5
